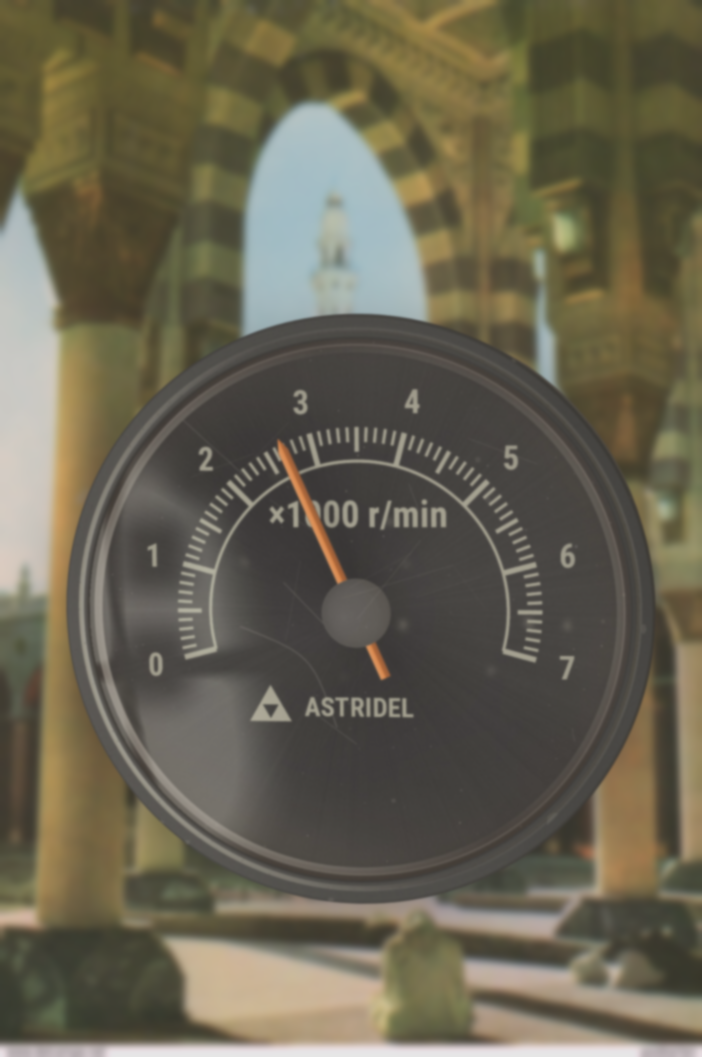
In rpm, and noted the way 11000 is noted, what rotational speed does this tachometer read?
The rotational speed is 2700
